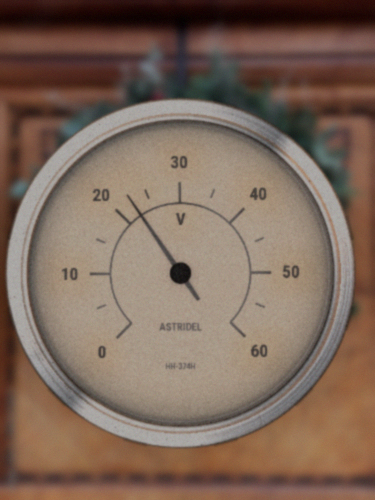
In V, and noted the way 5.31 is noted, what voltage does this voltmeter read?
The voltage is 22.5
